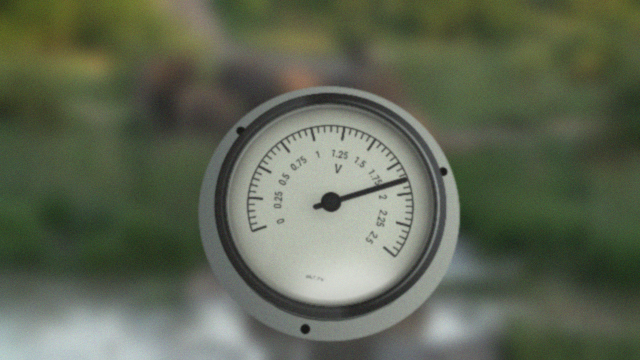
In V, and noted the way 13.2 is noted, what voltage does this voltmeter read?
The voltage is 1.9
